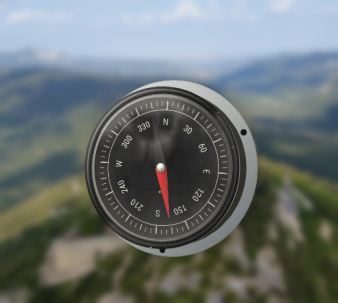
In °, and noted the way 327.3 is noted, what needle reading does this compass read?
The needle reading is 165
